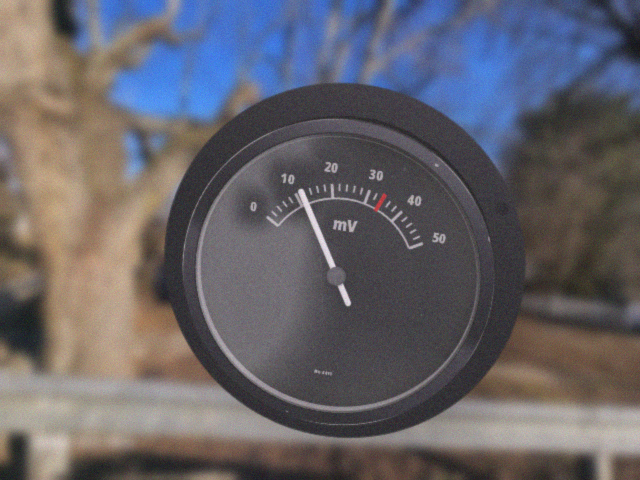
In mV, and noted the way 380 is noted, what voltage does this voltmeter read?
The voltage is 12
